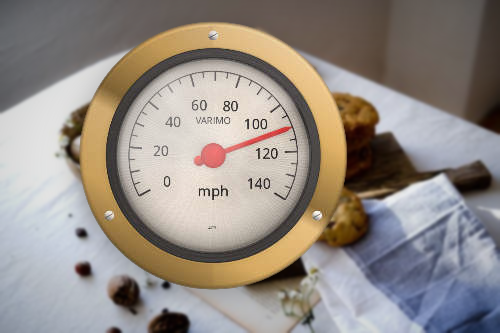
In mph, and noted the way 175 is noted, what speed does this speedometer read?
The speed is 110
